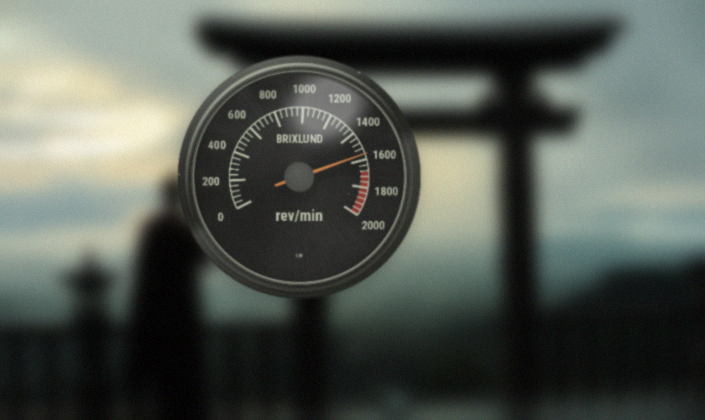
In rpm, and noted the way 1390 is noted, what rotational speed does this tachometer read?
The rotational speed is 1560
